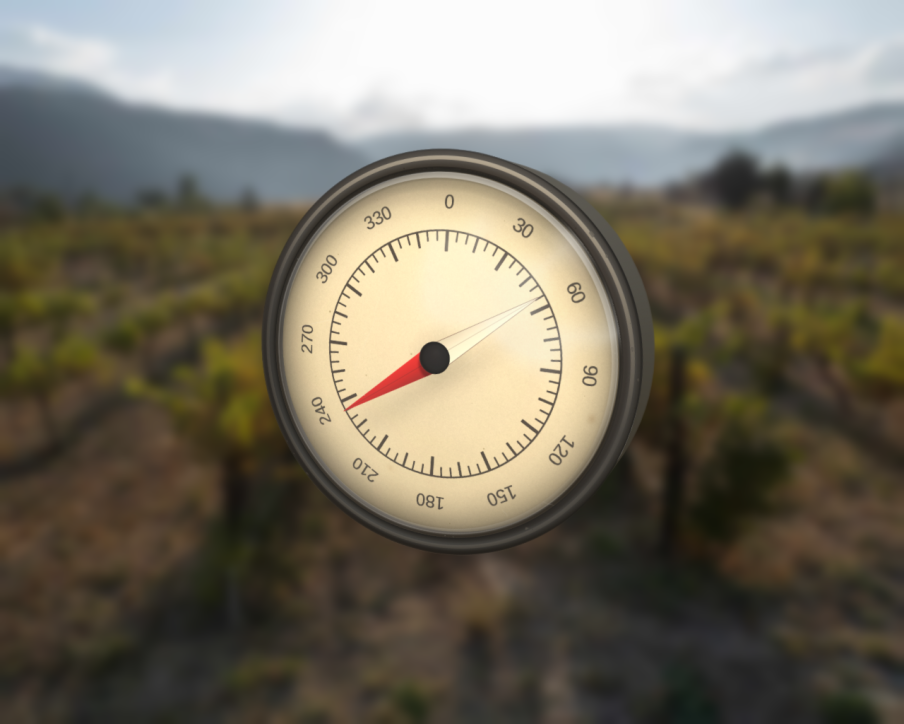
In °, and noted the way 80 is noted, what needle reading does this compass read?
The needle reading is 235
